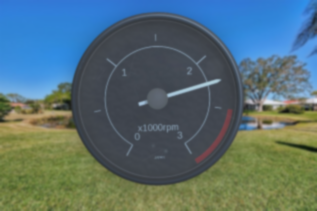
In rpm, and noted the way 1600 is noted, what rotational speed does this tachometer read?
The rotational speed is 2250
